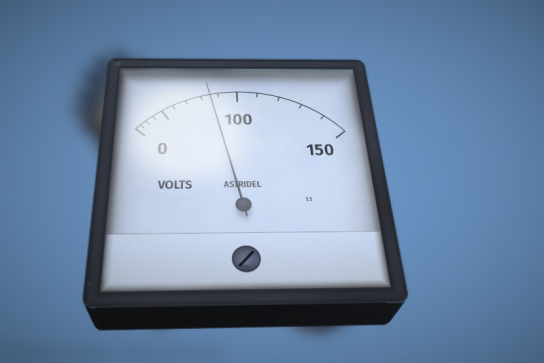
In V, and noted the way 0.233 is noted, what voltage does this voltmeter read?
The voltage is 85
